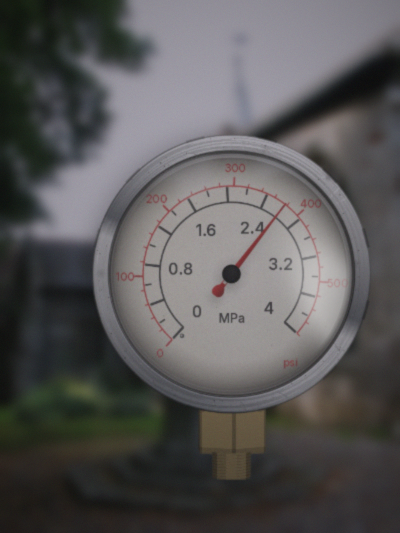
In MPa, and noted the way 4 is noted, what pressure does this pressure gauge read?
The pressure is 2.6
